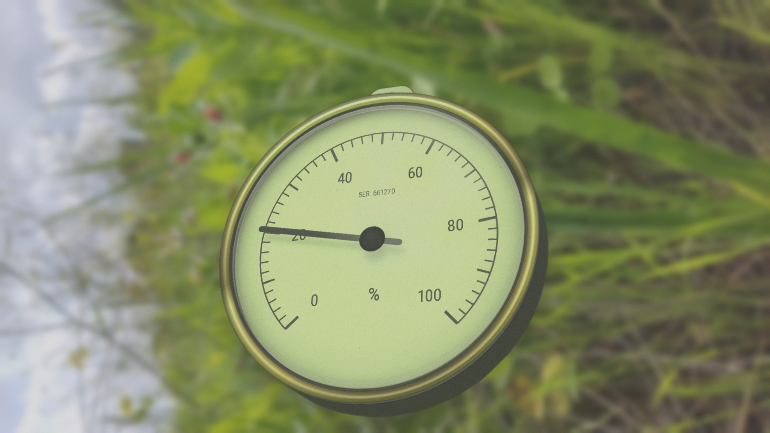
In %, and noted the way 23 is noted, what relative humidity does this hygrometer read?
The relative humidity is 20
